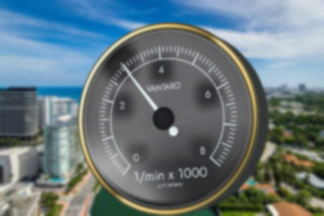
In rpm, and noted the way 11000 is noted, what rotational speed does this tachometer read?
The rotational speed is 3000
